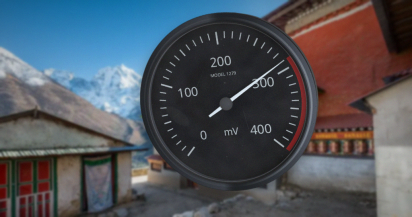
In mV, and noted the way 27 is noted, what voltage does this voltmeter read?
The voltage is 290
